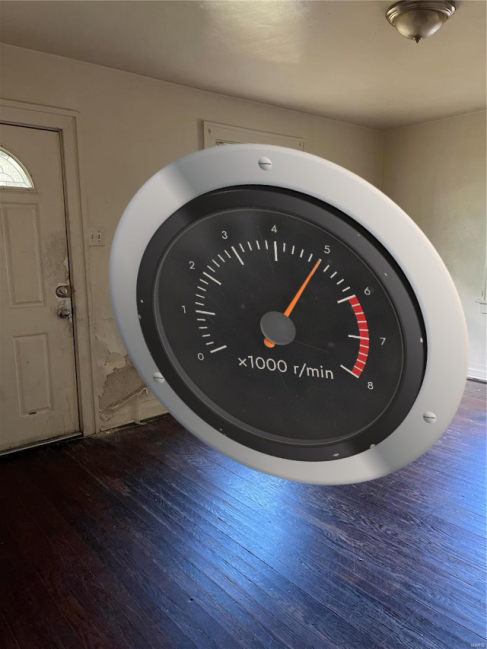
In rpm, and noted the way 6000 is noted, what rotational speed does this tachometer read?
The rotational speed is 5000
